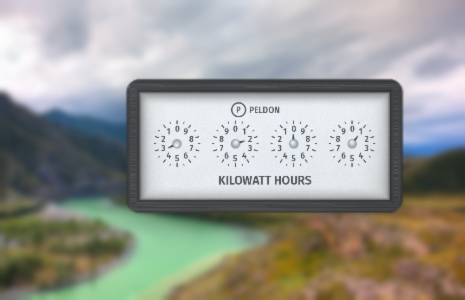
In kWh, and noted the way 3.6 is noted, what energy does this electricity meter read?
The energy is 3201
